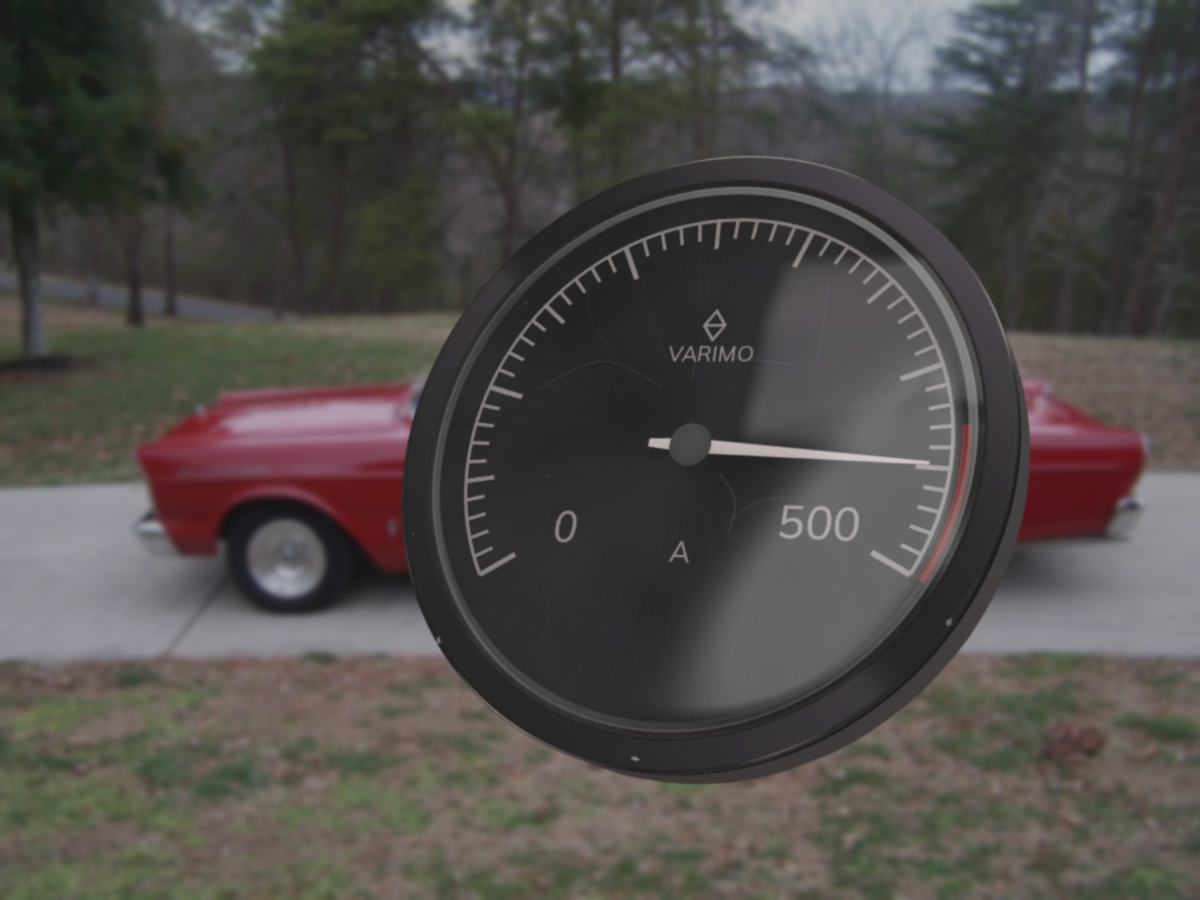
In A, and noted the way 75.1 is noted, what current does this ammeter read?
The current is 450
